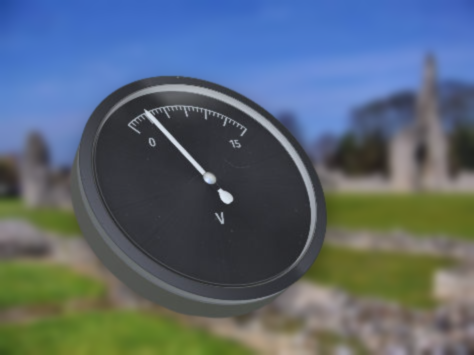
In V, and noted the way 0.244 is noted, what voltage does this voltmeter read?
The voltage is 2.5
